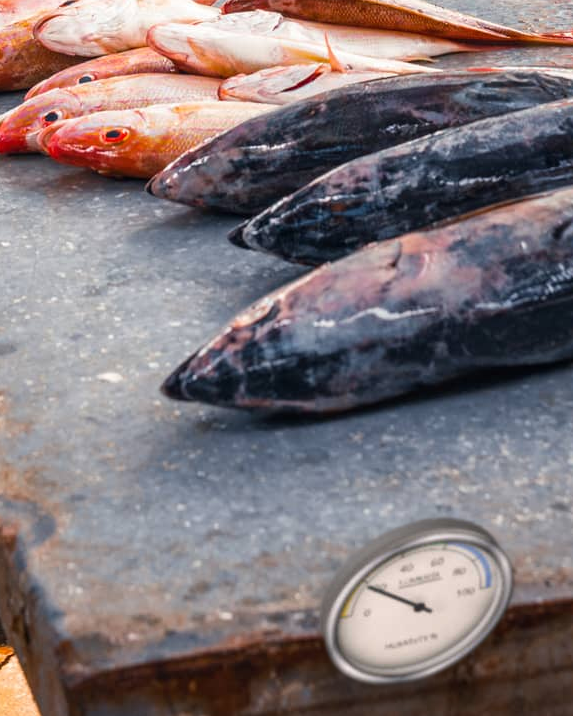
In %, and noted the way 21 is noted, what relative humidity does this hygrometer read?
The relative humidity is 20
